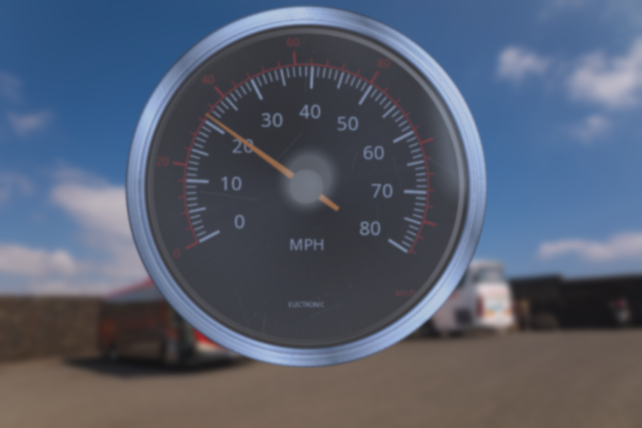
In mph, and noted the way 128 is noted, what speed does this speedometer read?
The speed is 21
